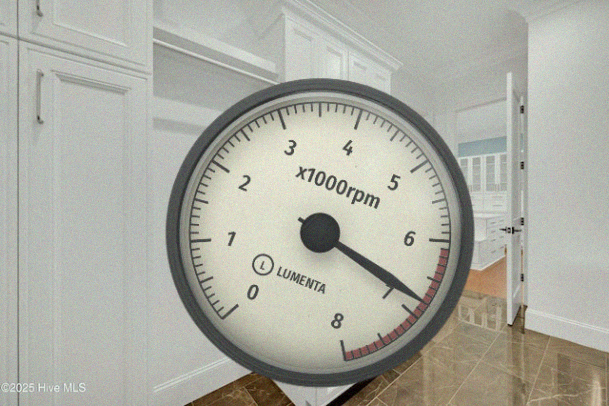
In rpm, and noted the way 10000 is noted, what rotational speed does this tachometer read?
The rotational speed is 6800
